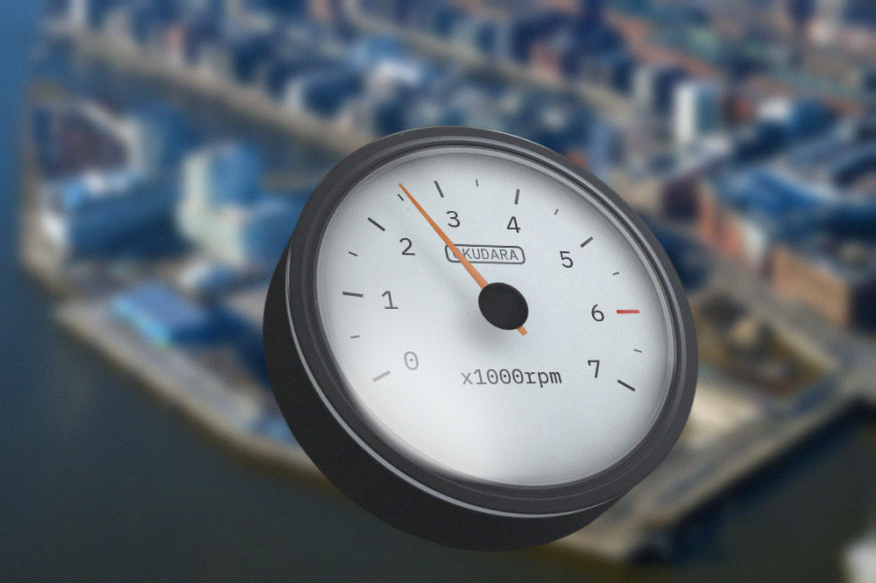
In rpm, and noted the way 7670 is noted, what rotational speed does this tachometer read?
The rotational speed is 2500
